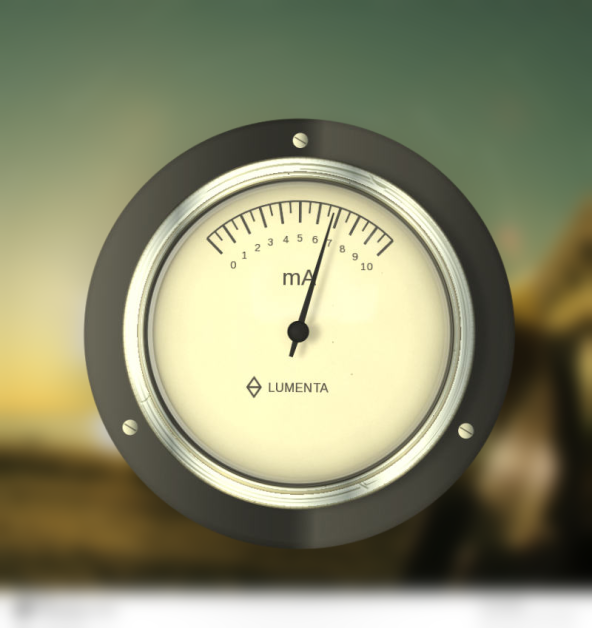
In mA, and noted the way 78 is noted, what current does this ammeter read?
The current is 6.75
